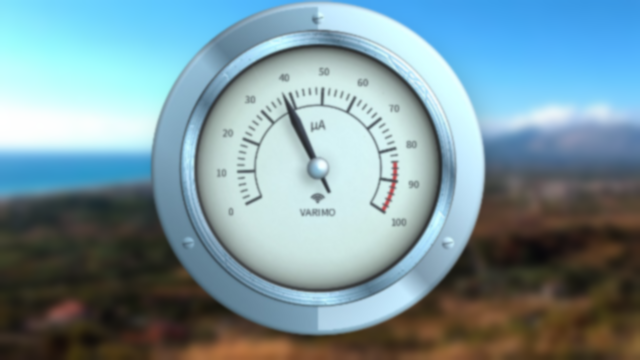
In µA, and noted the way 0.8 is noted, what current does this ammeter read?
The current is 38
